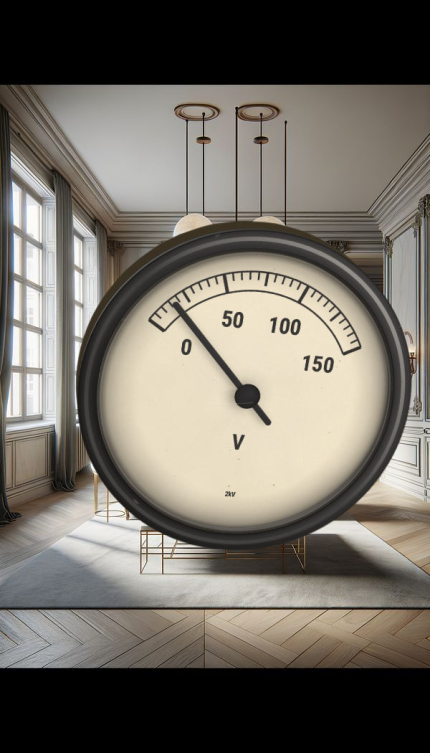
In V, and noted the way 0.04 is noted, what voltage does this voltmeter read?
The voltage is 17.5
